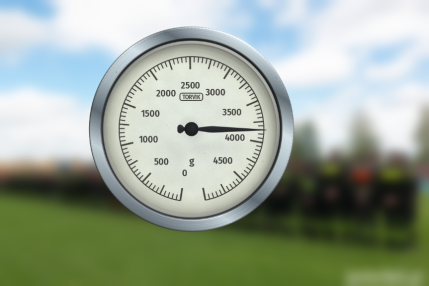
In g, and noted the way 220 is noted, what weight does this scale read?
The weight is 3850
